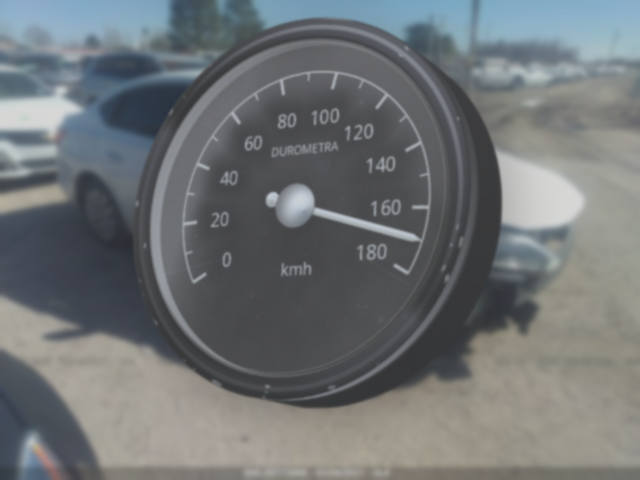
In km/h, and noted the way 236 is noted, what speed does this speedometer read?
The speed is 170
